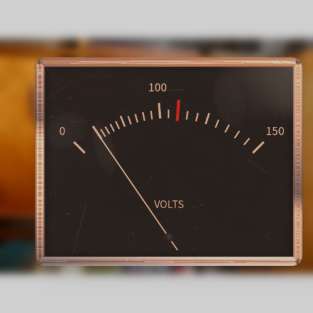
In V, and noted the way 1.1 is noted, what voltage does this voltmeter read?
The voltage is 50
